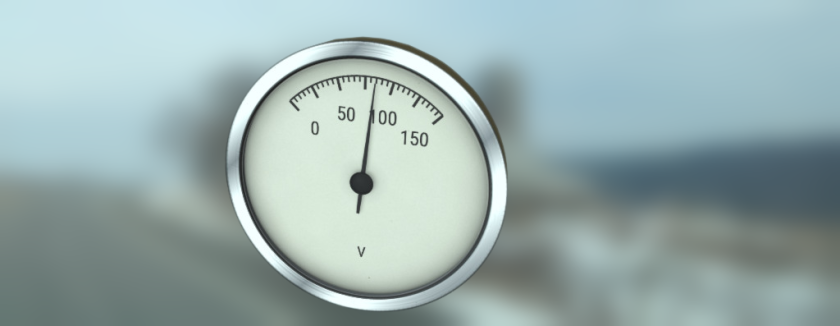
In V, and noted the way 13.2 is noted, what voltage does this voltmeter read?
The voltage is 85
